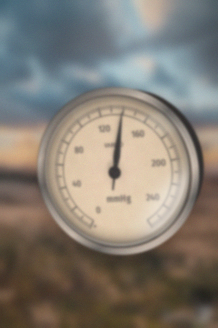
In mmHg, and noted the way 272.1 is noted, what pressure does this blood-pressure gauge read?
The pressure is 140
